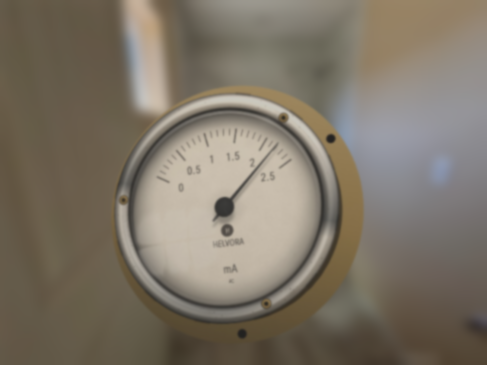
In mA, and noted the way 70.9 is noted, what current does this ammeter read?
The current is 2.2
